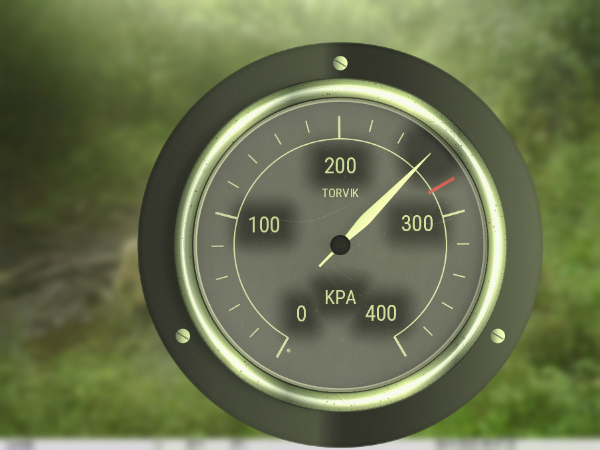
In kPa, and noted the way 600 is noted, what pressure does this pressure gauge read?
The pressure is 260
